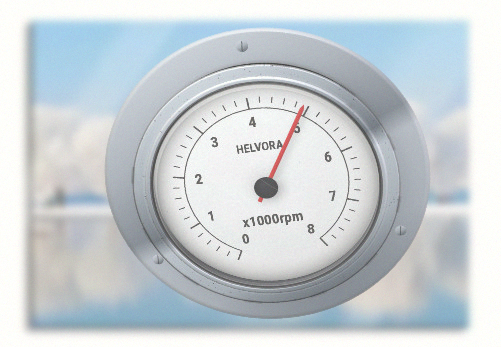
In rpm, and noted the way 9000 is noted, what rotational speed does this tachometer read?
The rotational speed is 4900
